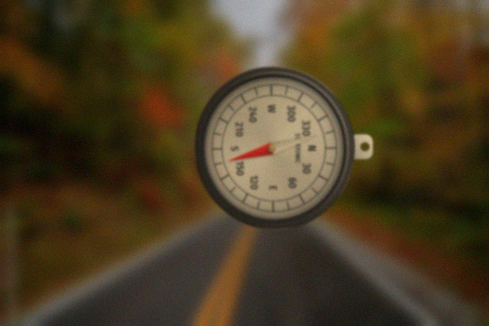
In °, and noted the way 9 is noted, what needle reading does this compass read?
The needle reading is 165
